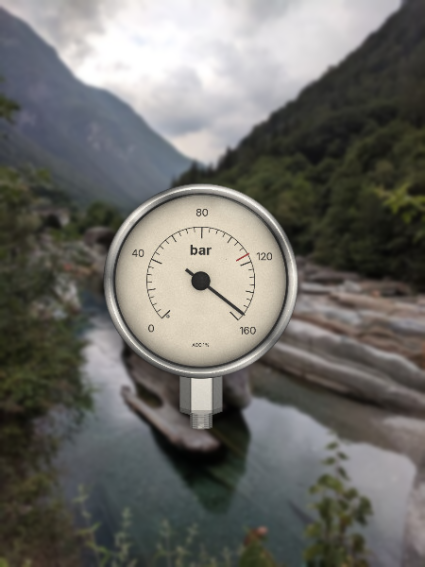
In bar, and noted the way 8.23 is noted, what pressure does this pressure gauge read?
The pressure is 155
